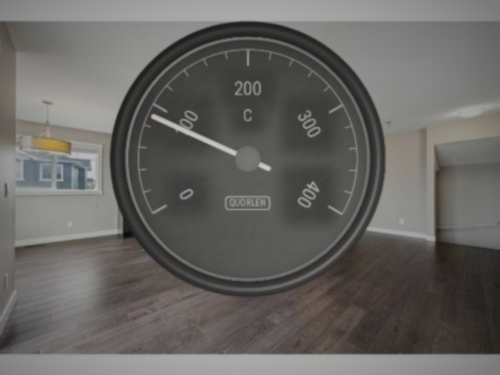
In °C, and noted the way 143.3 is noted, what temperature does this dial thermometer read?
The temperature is 90
